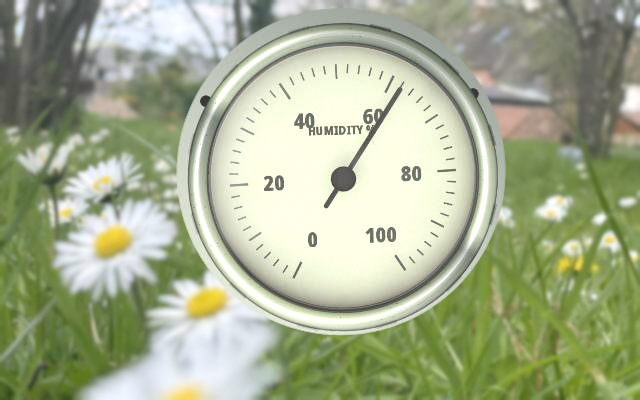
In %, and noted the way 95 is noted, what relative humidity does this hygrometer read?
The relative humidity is 62
